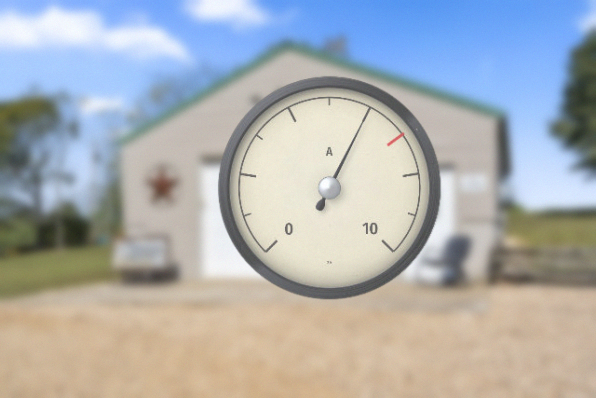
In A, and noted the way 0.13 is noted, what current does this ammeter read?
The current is 6
